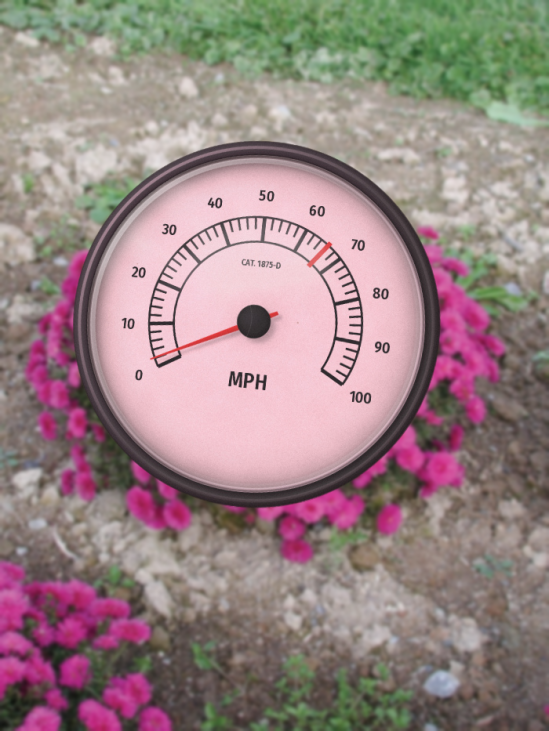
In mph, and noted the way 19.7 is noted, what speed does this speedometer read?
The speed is 2
